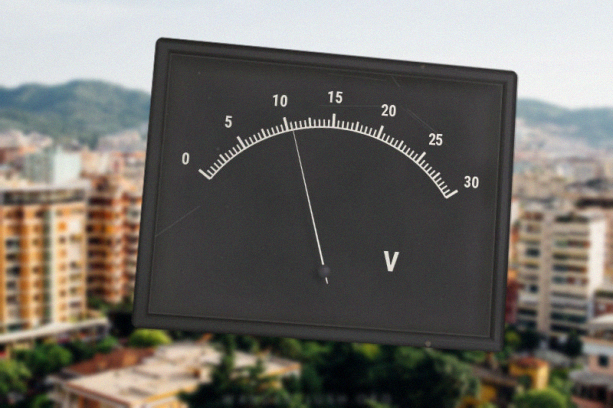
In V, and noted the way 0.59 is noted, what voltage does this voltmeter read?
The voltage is 10.5
